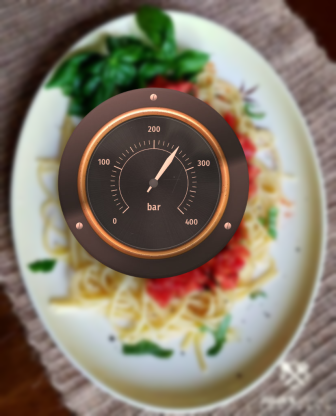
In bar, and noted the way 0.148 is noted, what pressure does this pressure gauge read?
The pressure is 250
